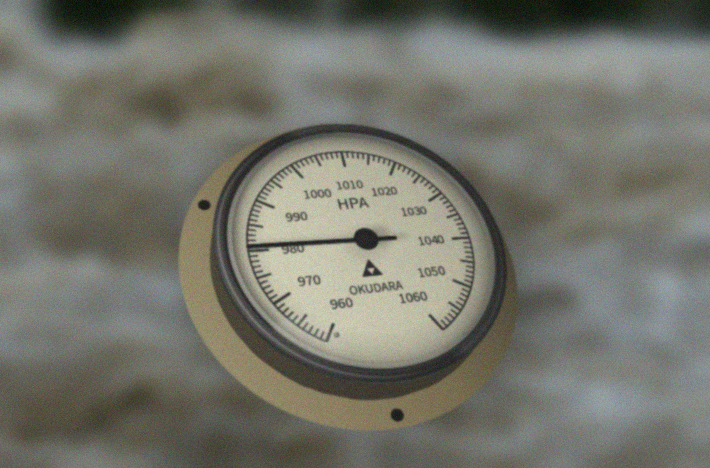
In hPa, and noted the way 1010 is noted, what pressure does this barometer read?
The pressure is 980
